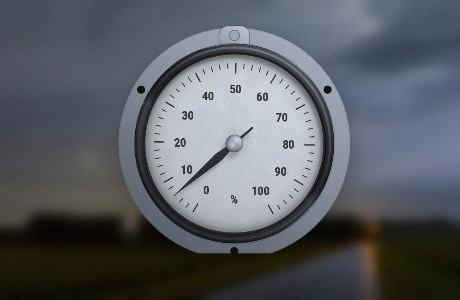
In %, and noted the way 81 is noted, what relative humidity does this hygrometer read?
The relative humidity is 6
